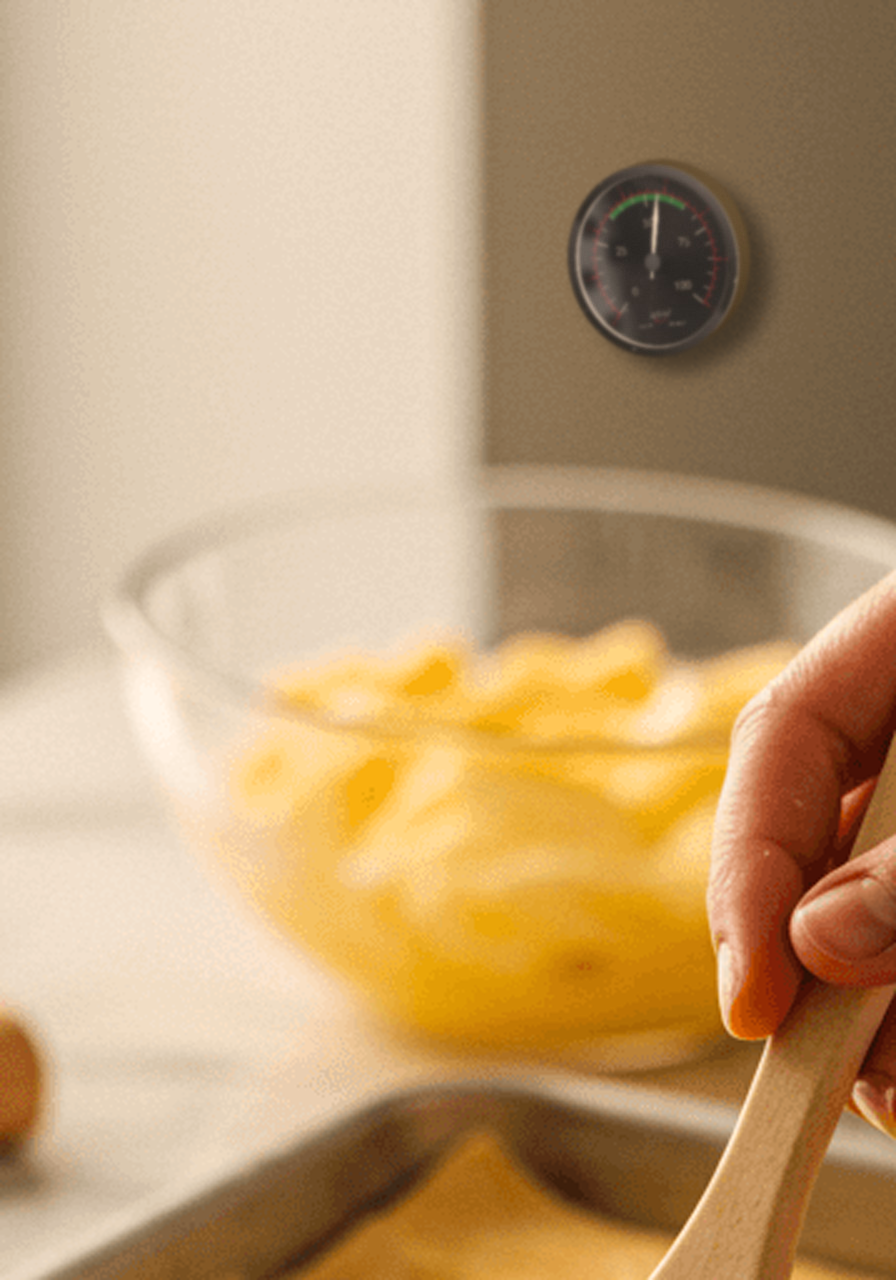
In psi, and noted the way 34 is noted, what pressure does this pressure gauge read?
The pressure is 55
